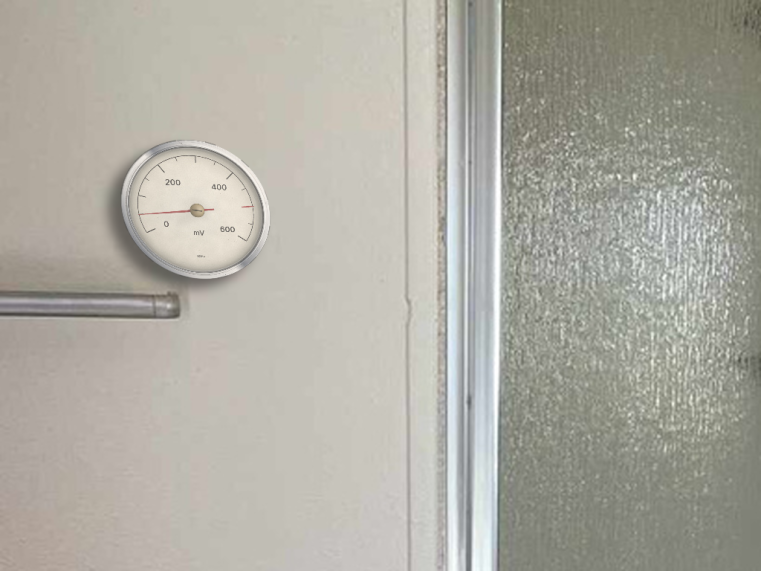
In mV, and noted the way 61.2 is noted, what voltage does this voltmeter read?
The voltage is 50
